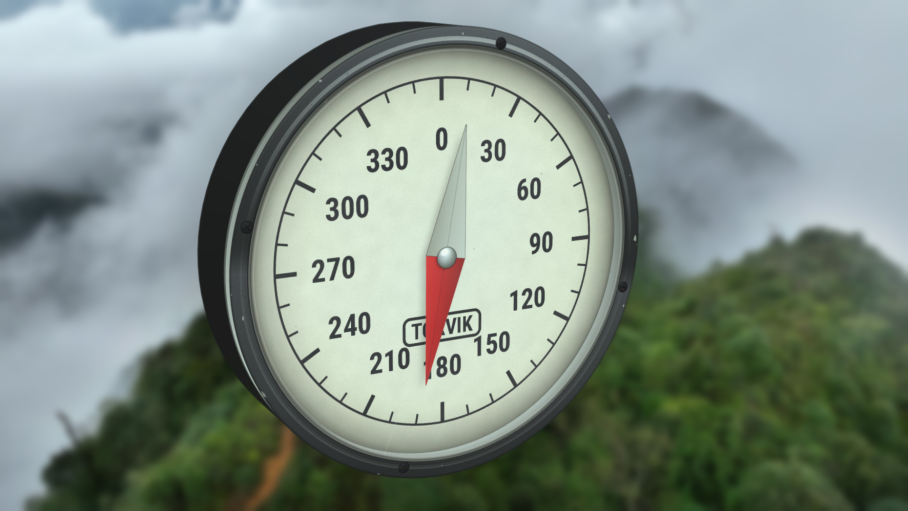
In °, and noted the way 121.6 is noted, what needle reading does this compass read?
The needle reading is 190
